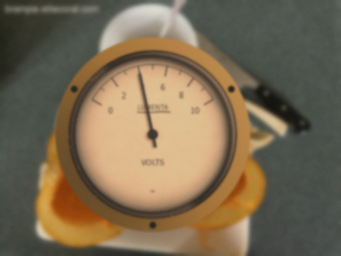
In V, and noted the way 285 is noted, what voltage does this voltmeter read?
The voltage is 4
